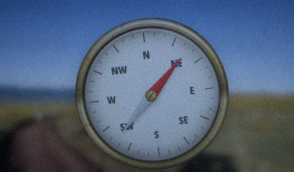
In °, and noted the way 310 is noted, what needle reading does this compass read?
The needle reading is 45
